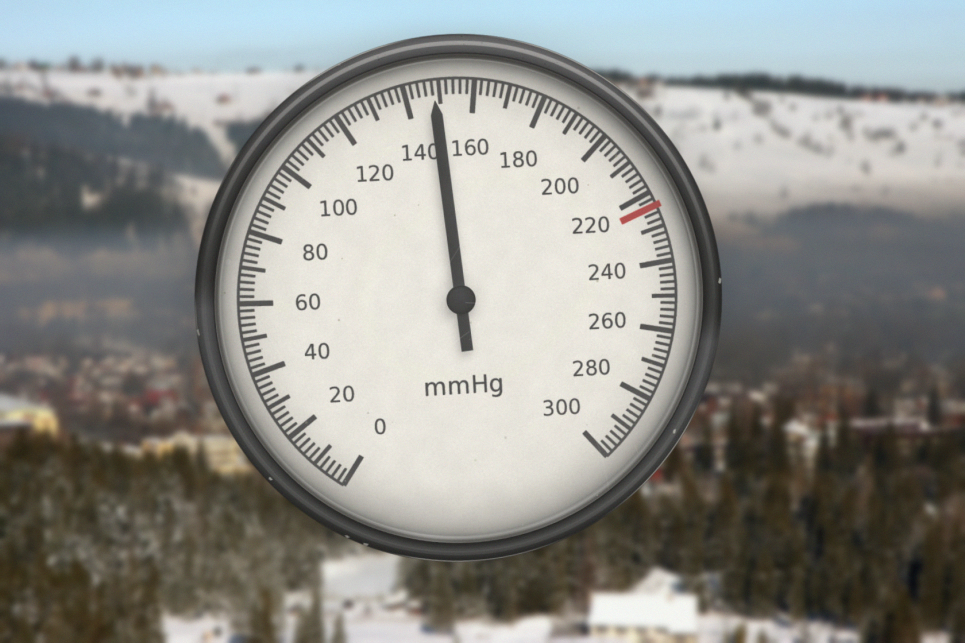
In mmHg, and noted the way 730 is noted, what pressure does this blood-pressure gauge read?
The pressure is 148
